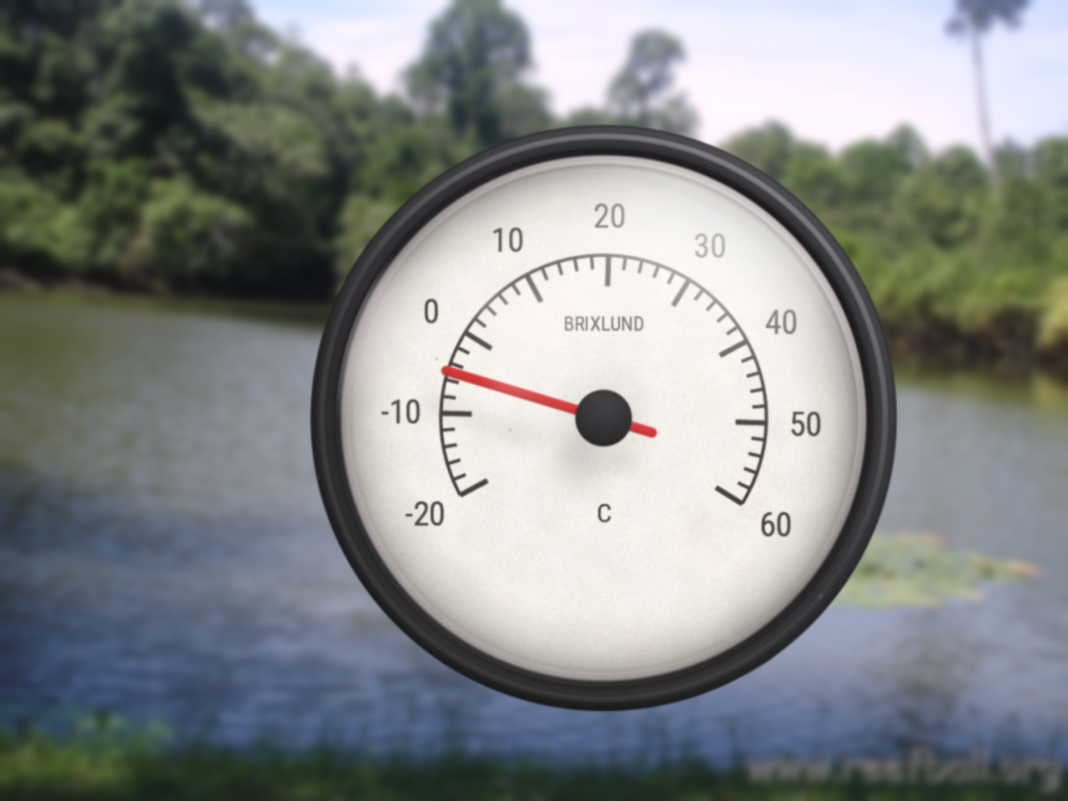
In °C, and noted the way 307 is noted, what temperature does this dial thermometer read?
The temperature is -5
